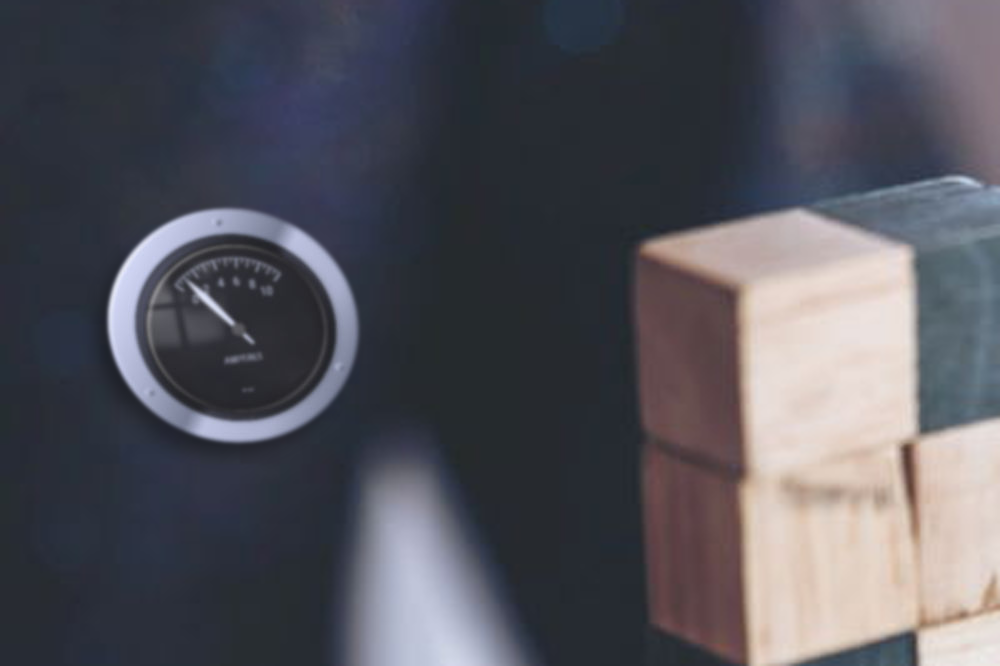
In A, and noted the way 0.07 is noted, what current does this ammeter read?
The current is 1
